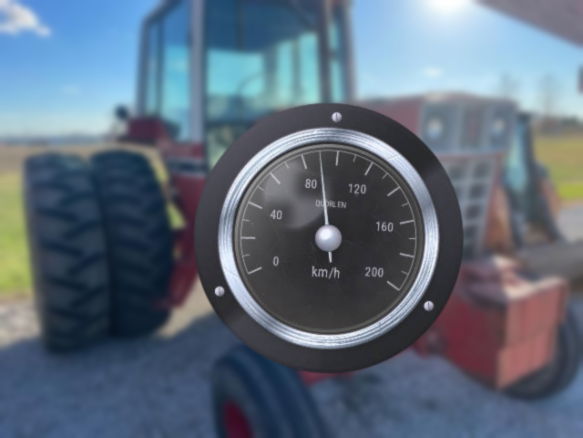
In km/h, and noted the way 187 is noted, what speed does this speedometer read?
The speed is 90
